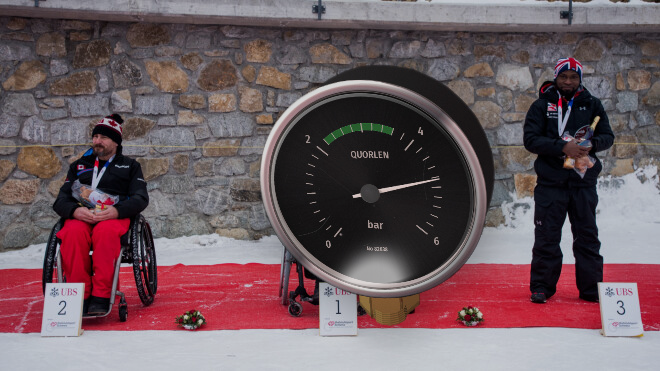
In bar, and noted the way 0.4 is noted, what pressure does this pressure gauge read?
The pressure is 4.8
